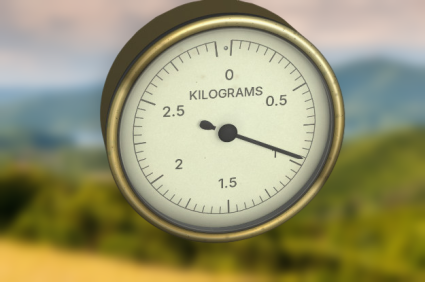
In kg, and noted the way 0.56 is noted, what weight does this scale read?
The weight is 0.95
